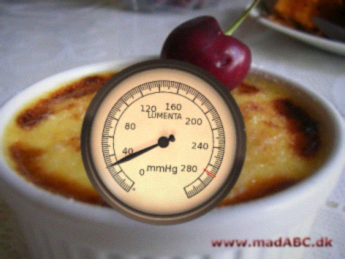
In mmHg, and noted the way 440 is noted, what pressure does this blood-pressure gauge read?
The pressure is 30
